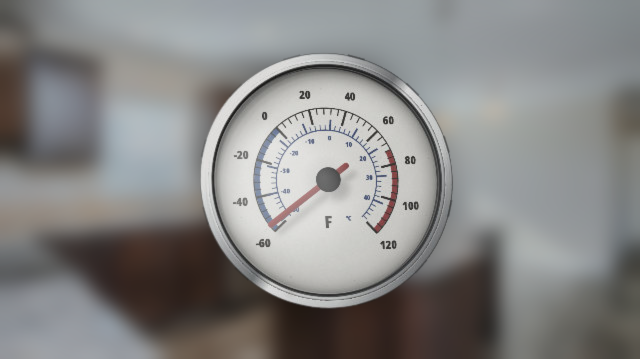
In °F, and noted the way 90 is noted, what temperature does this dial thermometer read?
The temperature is -56
